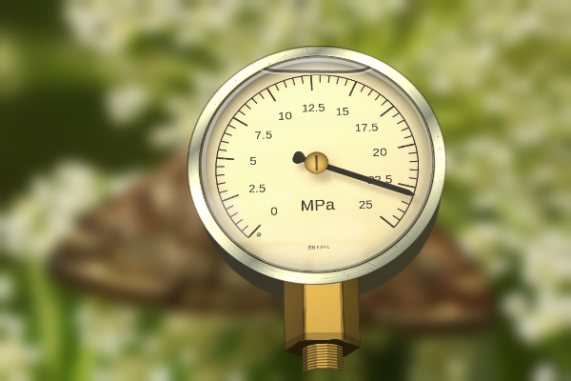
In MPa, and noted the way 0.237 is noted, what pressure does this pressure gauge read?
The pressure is 23
